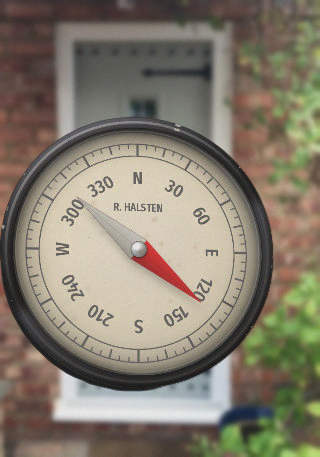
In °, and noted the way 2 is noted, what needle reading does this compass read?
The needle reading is 130
